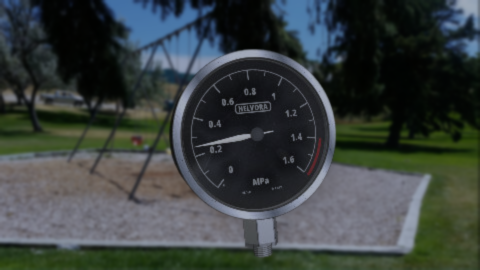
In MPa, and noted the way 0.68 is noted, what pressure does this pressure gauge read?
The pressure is 0.25
